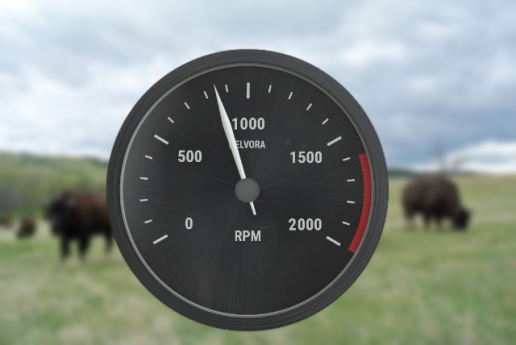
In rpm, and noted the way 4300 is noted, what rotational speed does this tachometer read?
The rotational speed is 850
